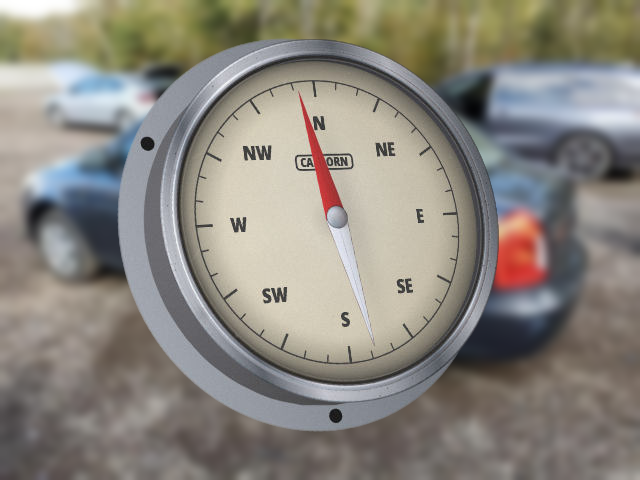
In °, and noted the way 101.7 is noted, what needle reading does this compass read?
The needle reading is 350
